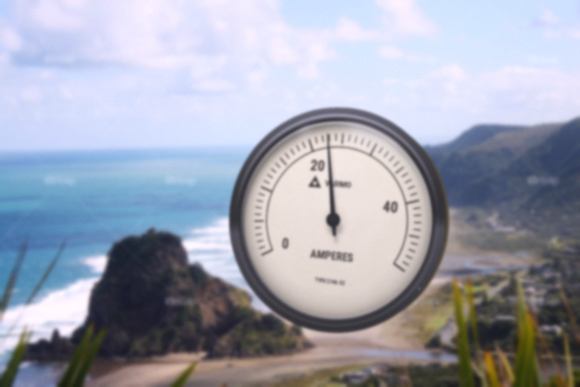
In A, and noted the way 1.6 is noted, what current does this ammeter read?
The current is 23
